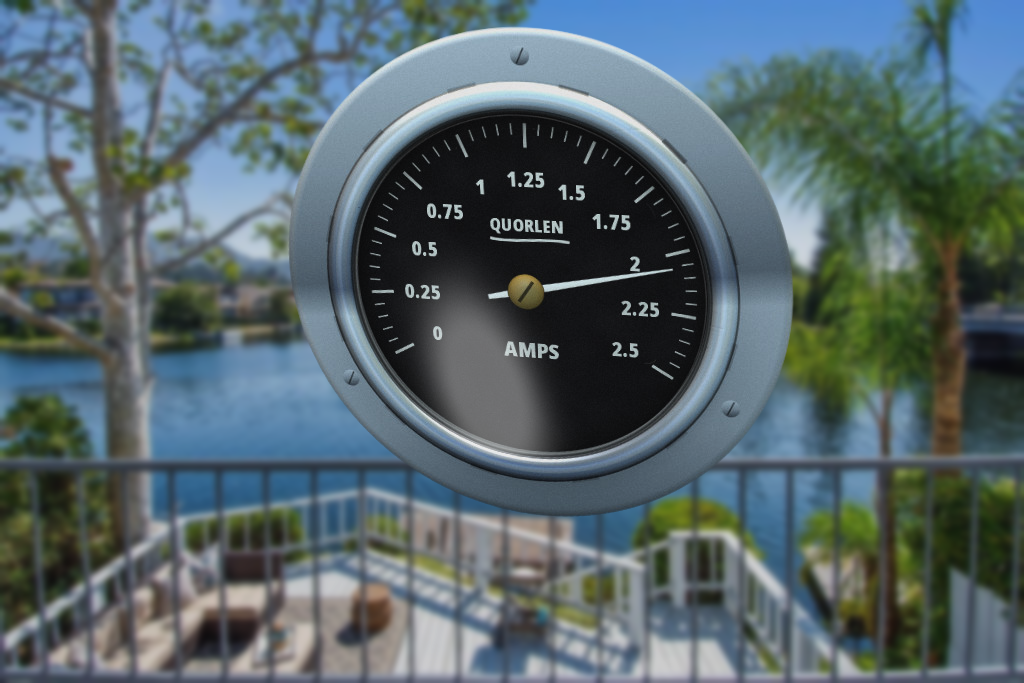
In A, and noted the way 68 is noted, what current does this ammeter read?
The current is 2.05
